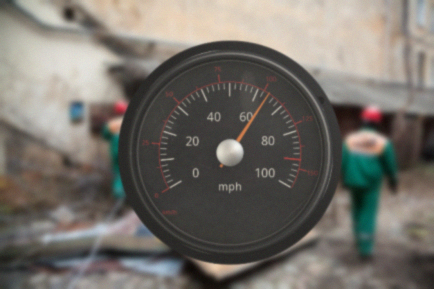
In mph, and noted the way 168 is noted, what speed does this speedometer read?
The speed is 64
